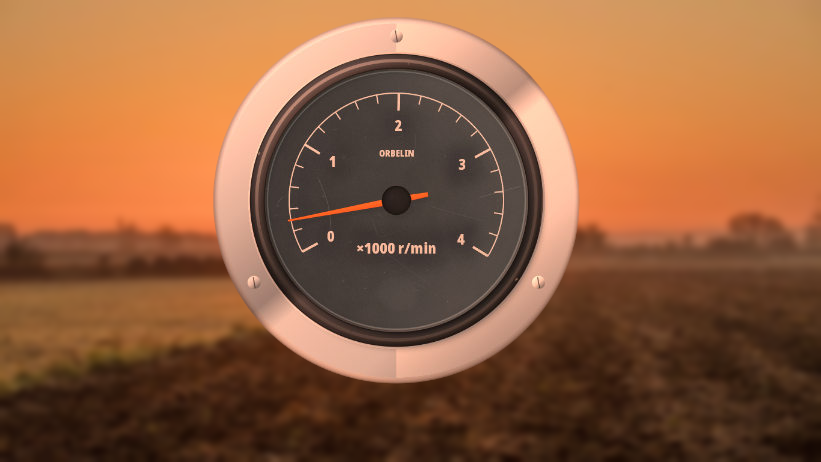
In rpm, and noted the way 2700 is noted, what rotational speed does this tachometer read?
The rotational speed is 300
